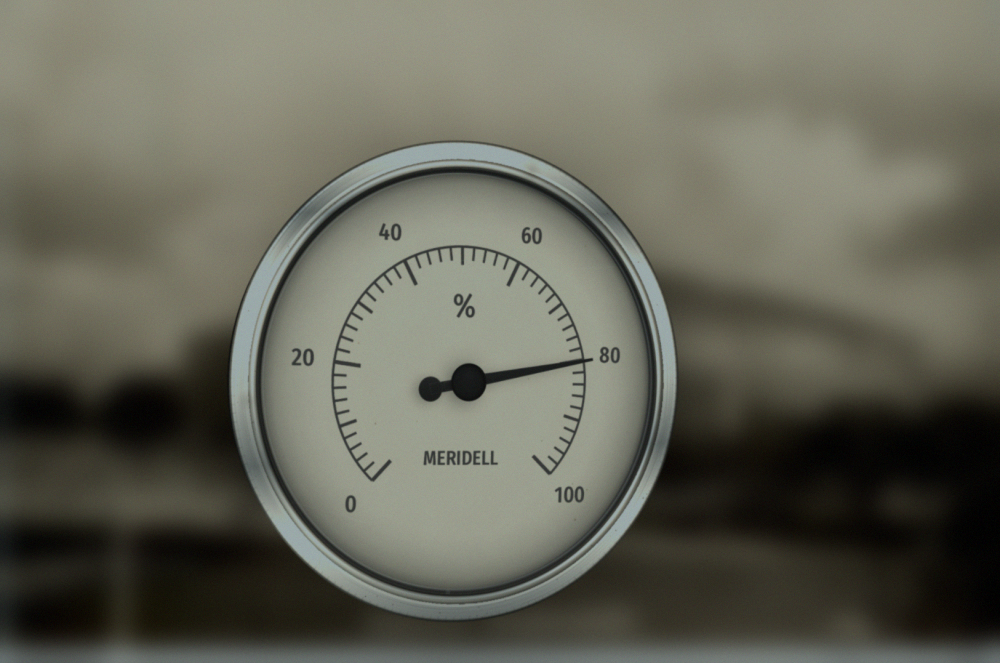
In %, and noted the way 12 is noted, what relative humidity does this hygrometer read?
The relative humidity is 80
